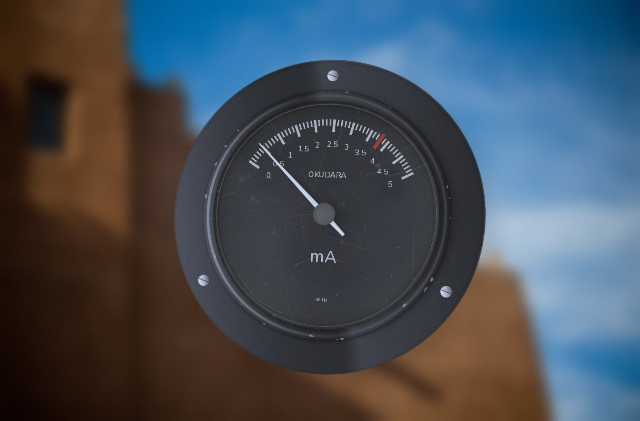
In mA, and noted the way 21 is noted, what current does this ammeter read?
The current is 0.5
